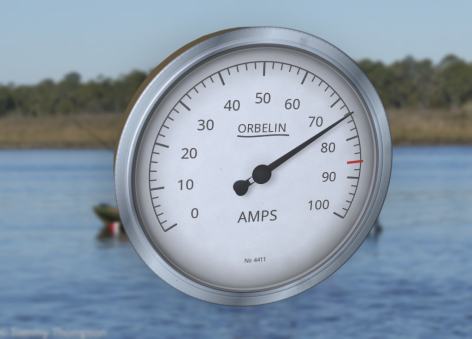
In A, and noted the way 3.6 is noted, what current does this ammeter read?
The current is 74
